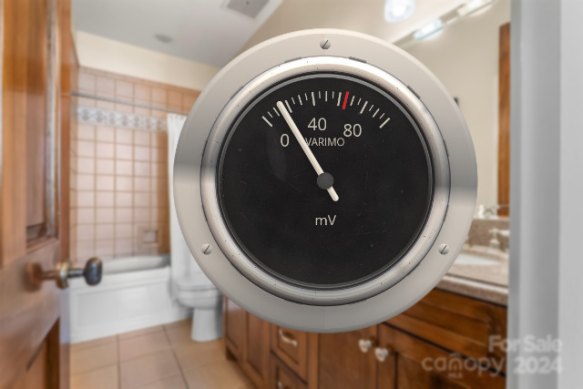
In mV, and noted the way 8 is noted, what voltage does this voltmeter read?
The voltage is 15
